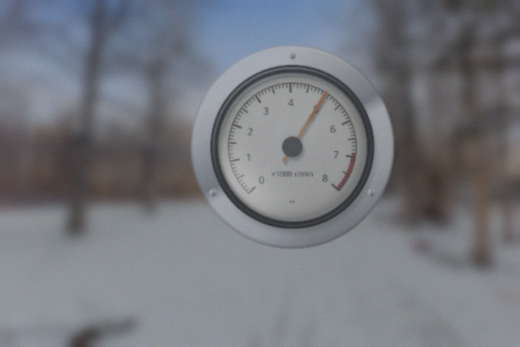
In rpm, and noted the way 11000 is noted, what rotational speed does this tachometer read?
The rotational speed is 5000
